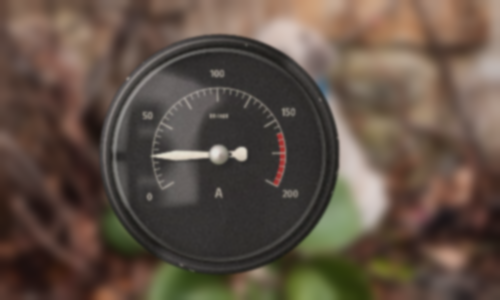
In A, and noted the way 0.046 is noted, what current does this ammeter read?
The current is 25
